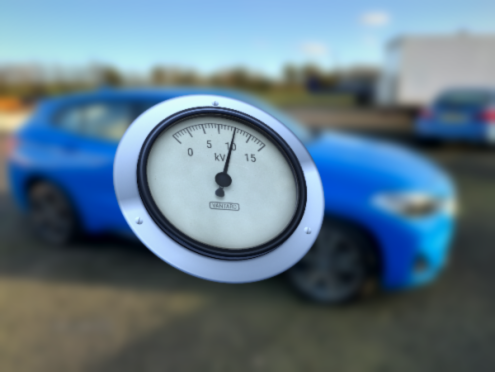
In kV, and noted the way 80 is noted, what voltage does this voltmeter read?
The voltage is 10
